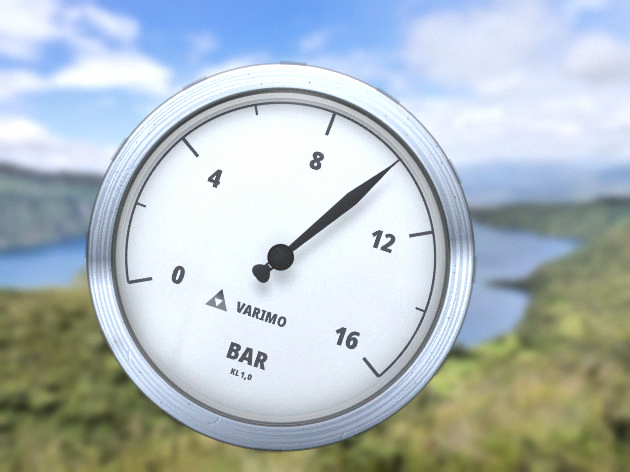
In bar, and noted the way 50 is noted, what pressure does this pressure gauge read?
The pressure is 10
